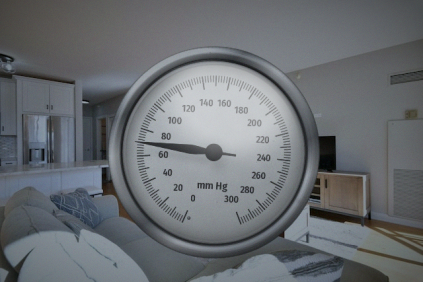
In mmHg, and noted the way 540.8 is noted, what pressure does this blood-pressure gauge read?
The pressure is 70
